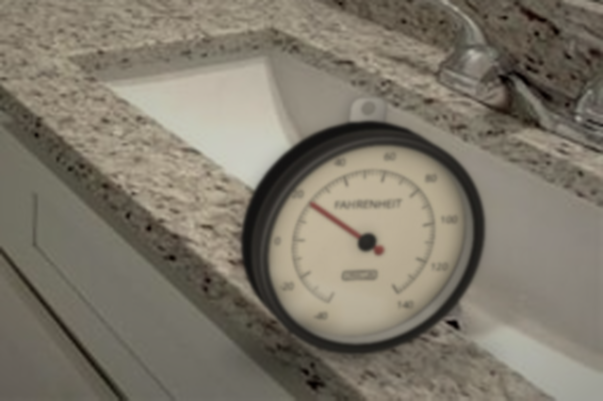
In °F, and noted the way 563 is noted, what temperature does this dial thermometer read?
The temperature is 20
